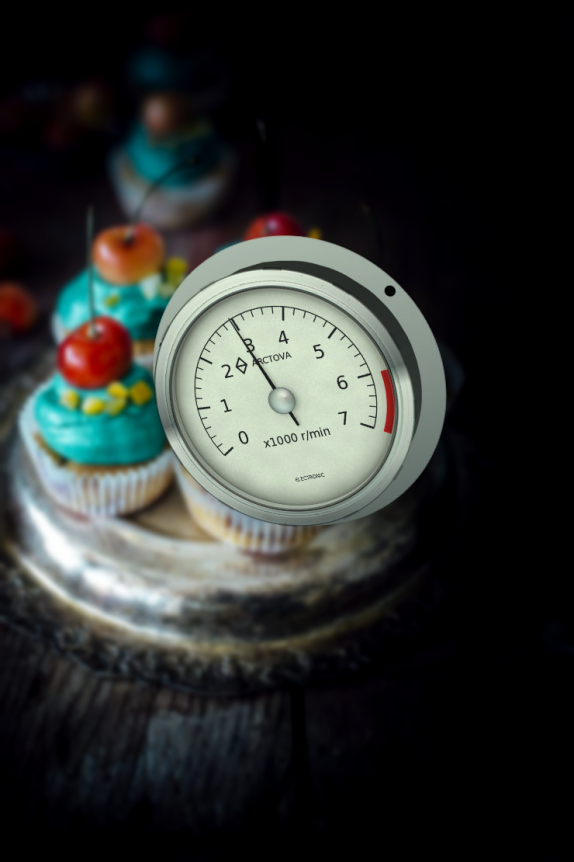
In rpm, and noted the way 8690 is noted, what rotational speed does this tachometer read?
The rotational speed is 3000
